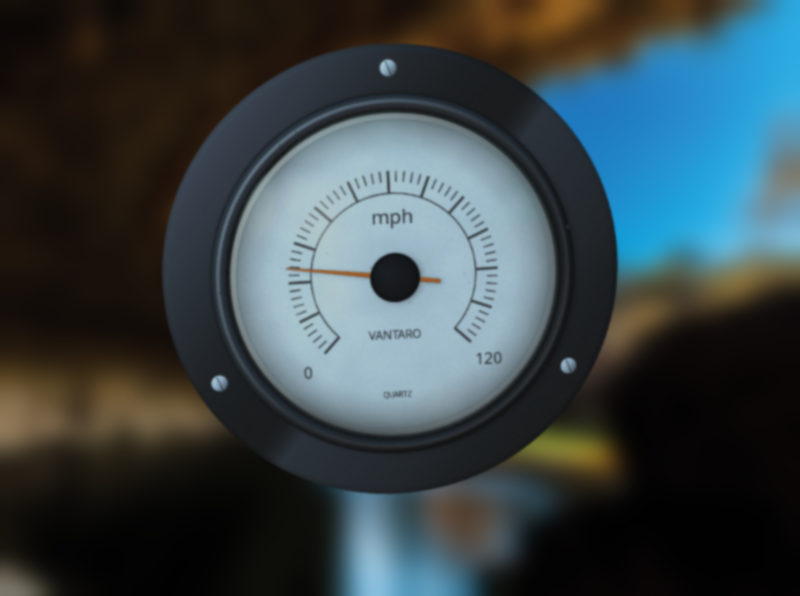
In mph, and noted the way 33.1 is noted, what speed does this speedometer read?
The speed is 24
